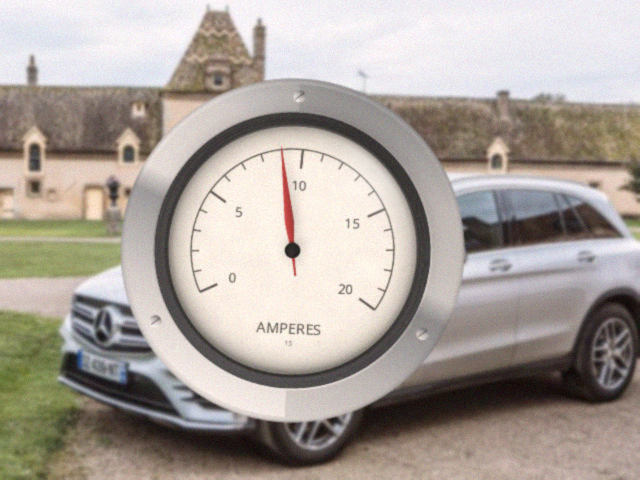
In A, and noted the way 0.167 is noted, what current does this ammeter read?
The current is 9
